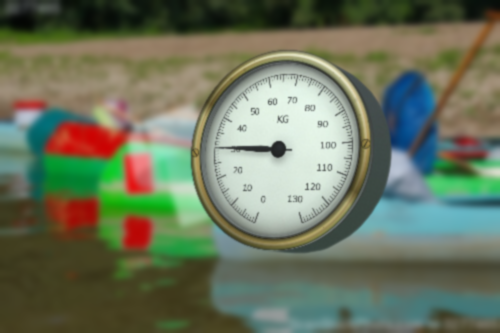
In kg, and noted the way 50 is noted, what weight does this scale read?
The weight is 30
